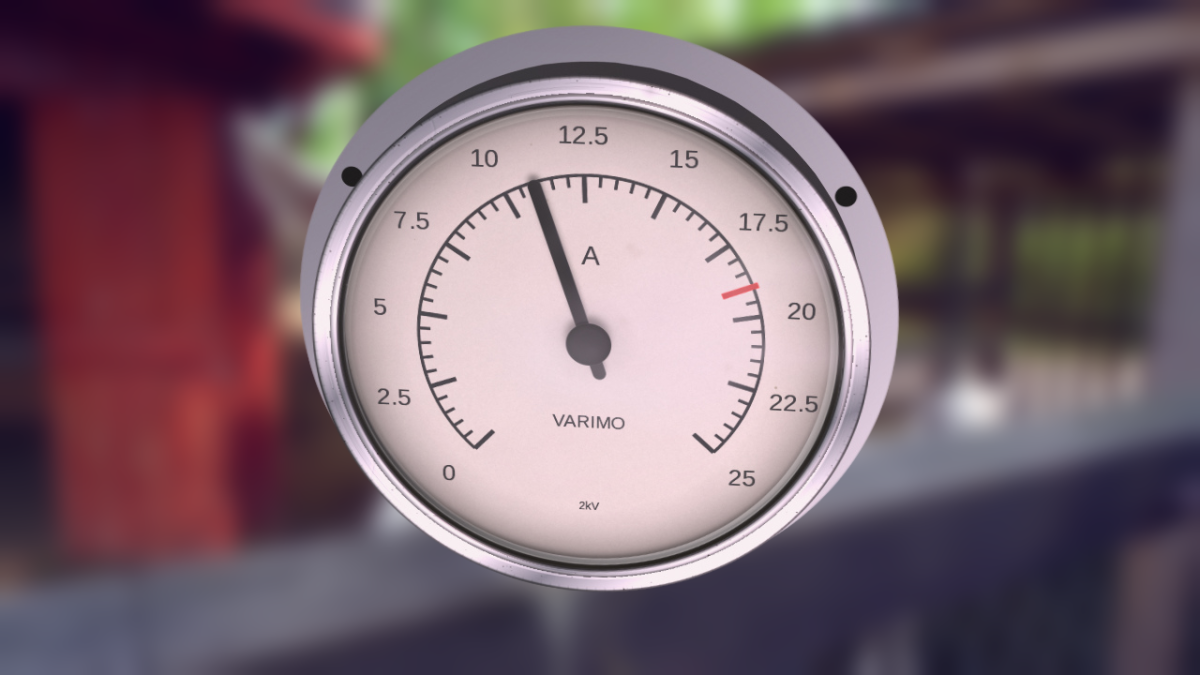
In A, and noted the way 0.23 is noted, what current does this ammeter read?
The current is 11
